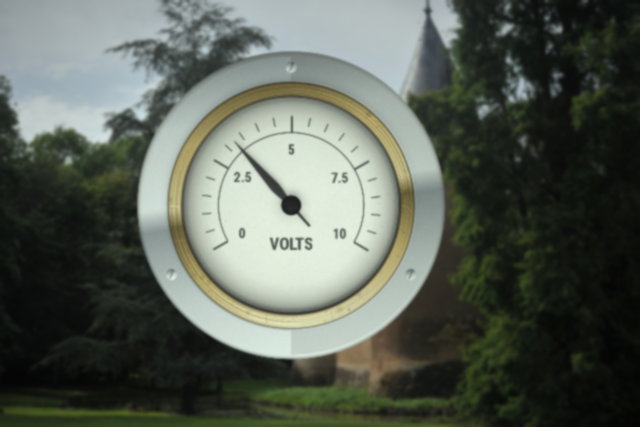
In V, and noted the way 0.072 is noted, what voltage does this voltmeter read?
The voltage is 3.25
